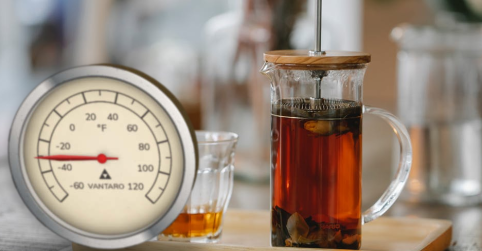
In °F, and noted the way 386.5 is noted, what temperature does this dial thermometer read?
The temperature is -30
